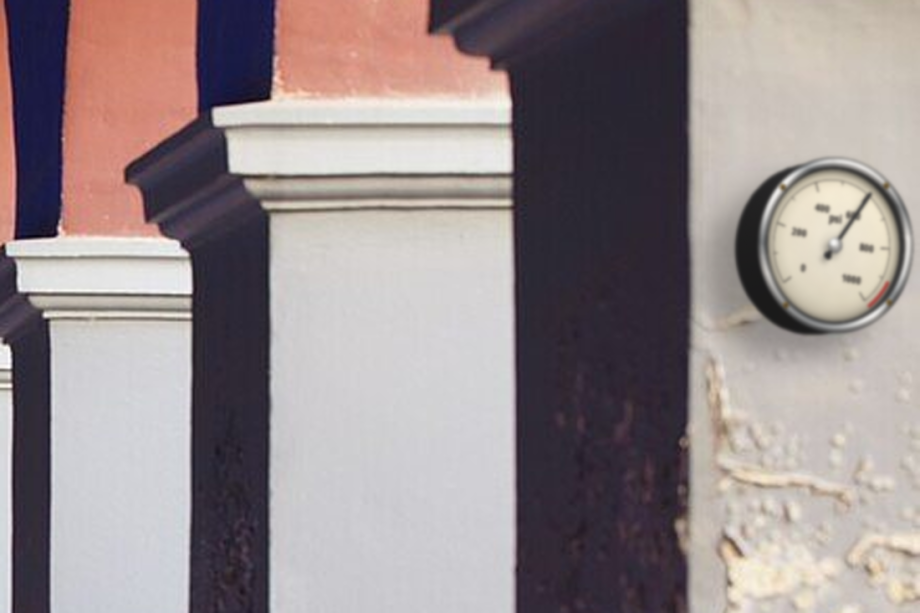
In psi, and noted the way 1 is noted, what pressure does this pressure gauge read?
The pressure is 600
